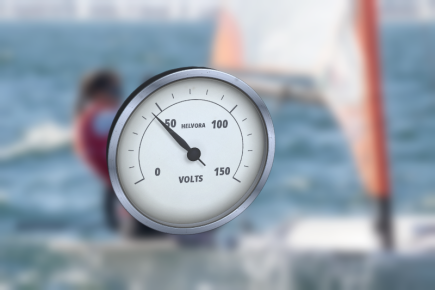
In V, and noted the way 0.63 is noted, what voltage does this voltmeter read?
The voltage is 45
